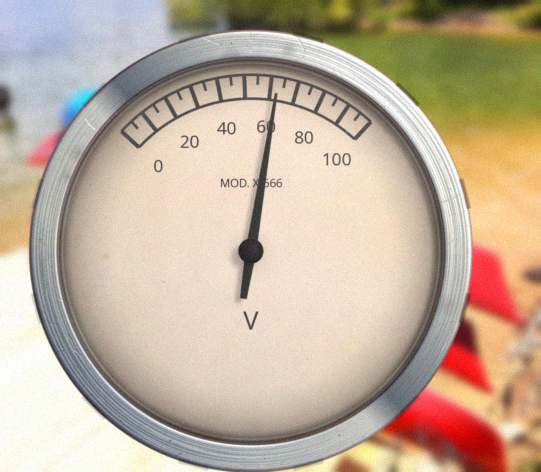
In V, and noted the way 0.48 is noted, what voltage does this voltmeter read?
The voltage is 62.5
